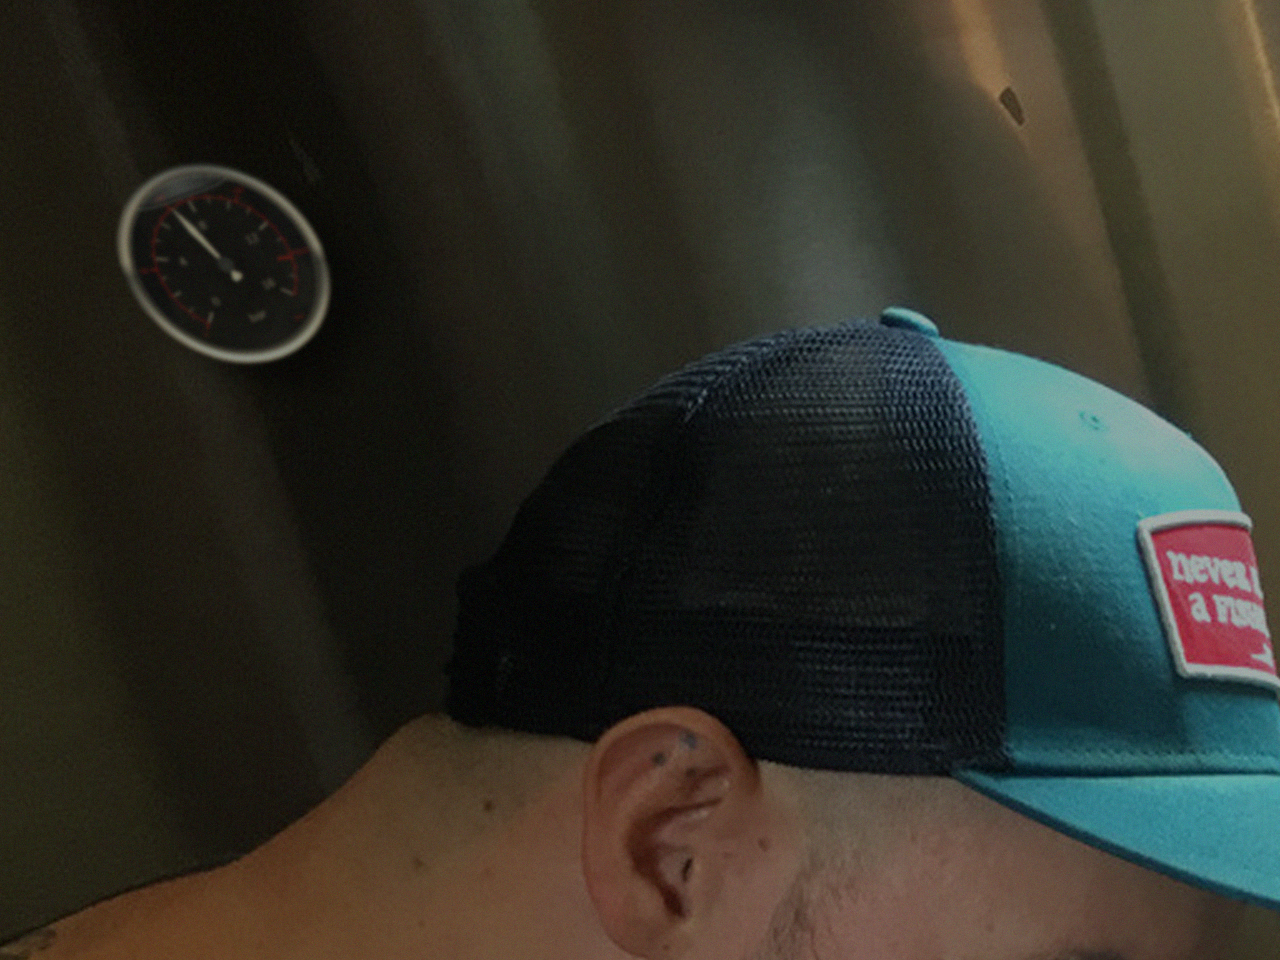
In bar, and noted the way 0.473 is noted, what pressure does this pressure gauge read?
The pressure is 7
